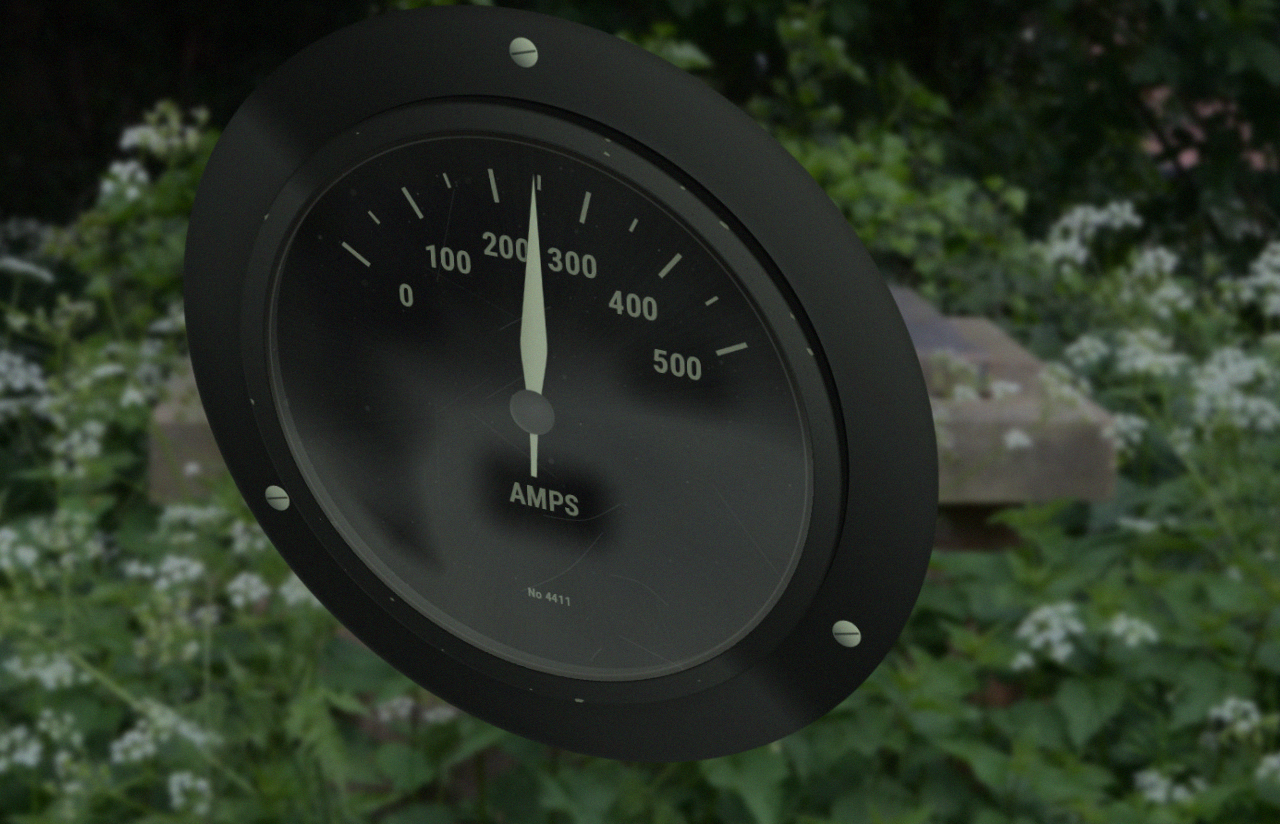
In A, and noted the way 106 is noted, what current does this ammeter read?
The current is 250
